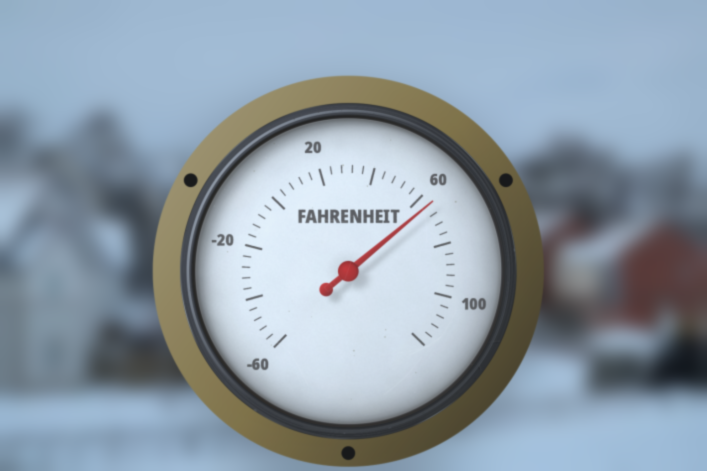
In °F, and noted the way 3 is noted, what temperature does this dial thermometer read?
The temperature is 64
